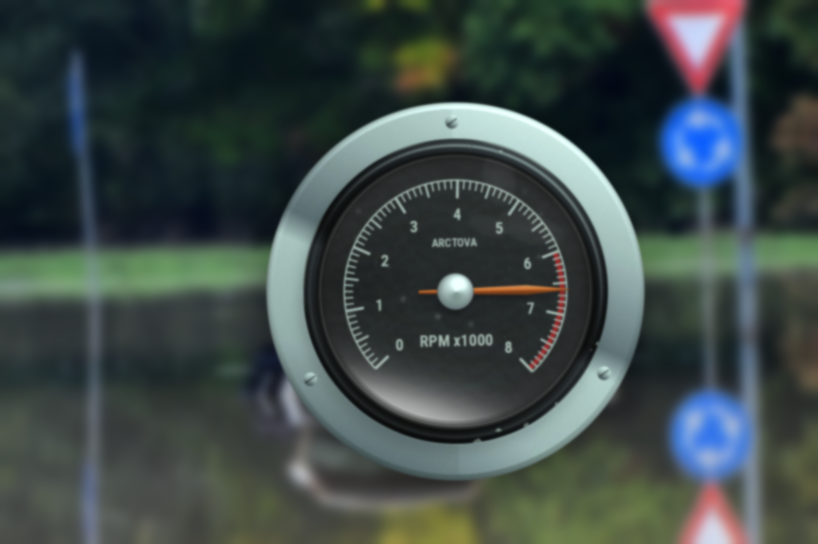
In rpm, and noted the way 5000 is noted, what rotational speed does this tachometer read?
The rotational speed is 6600
